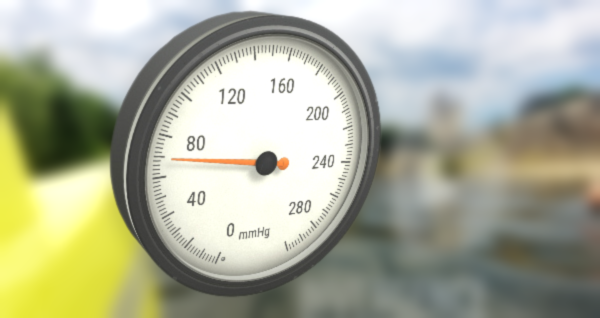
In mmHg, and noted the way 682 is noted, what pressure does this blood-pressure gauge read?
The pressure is 70
